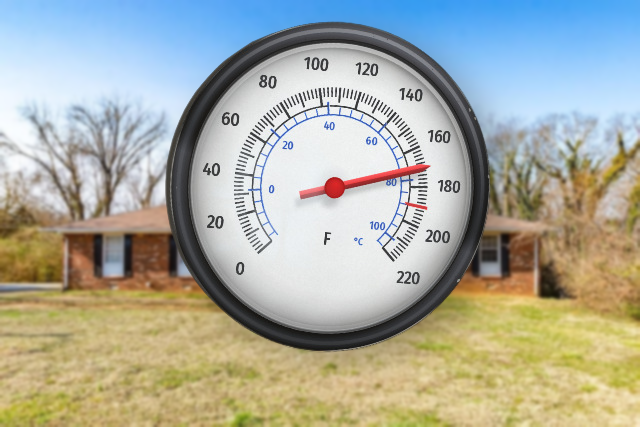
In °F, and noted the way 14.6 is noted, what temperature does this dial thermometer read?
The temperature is 170
